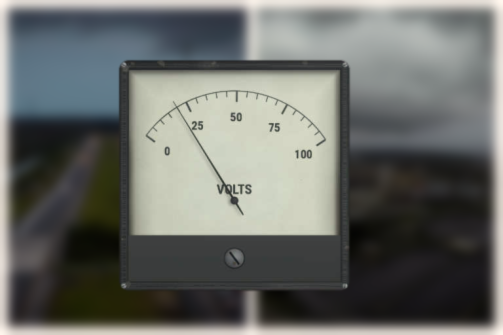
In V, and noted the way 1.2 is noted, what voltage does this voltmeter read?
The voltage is 20
